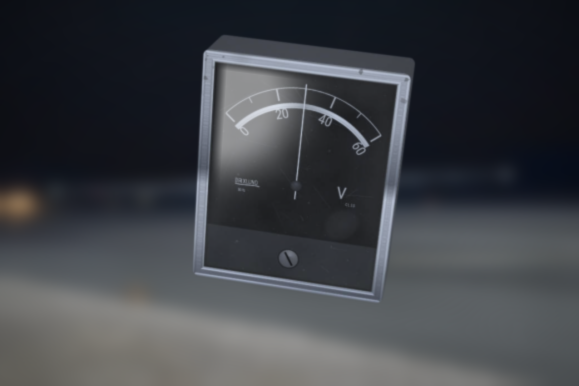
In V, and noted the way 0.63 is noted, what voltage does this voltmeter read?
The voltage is 30
